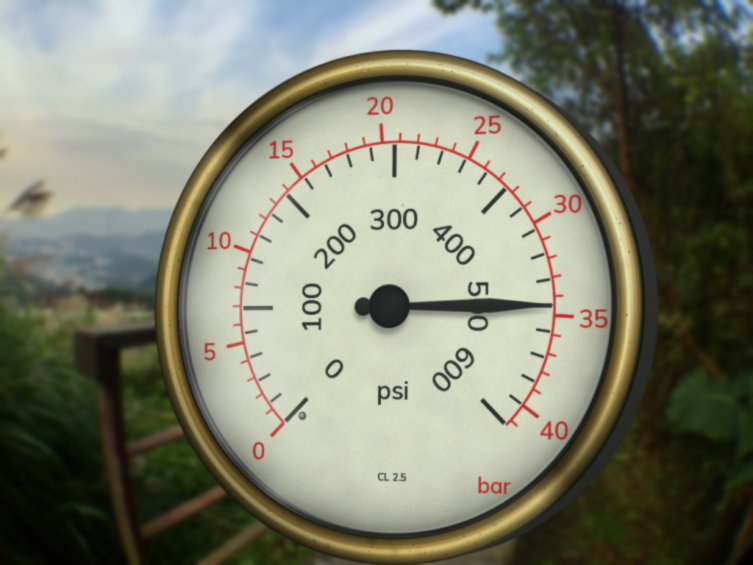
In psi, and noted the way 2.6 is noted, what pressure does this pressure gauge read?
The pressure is 500
